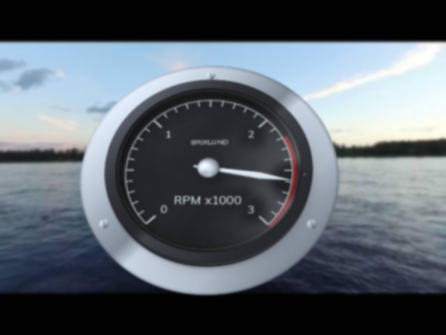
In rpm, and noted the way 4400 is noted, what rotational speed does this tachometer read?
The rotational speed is 2600
